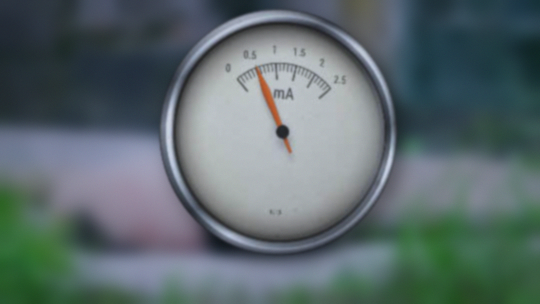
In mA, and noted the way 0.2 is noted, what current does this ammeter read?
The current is 0.5
